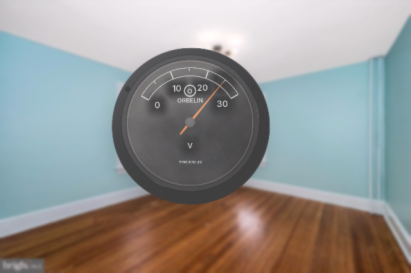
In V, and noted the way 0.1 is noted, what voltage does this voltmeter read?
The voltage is 25
